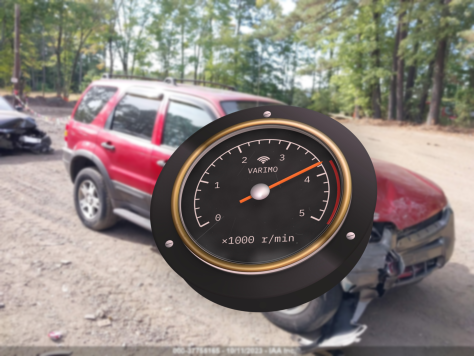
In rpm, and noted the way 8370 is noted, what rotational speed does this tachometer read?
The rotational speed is 3800
